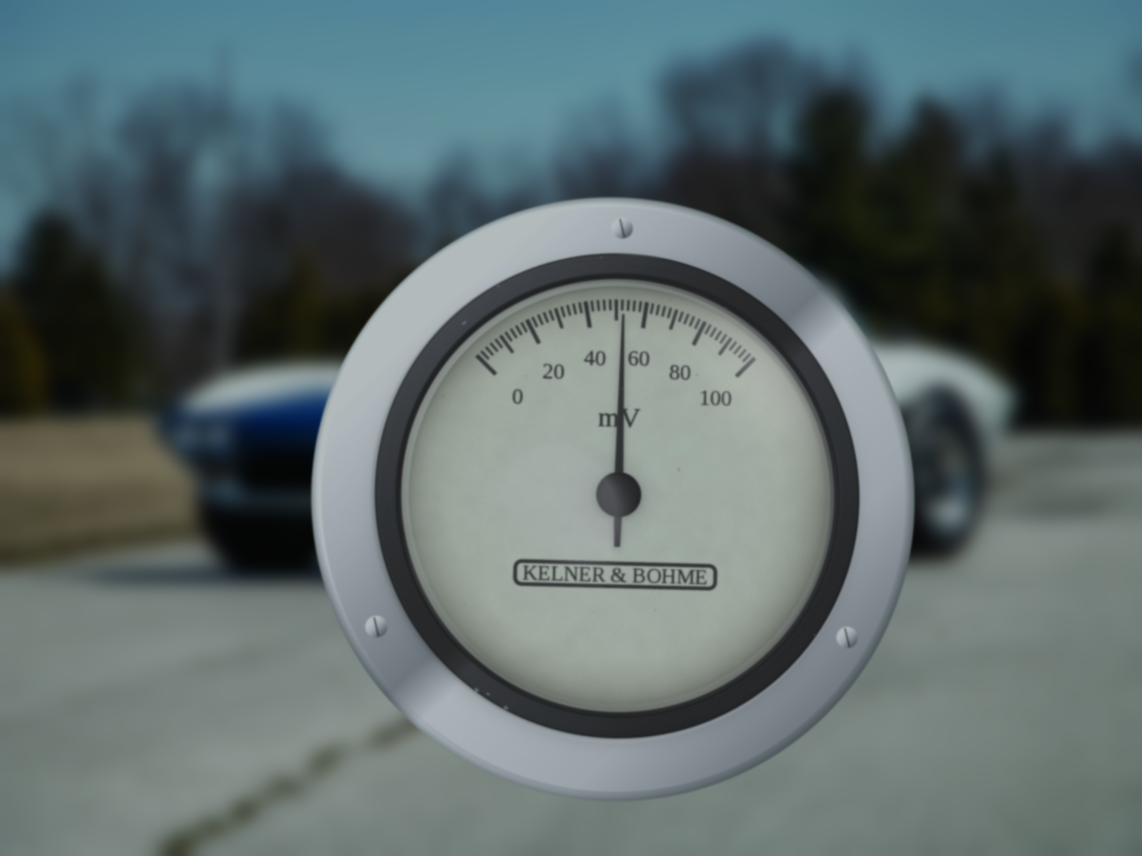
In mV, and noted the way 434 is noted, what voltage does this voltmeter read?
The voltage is 52
